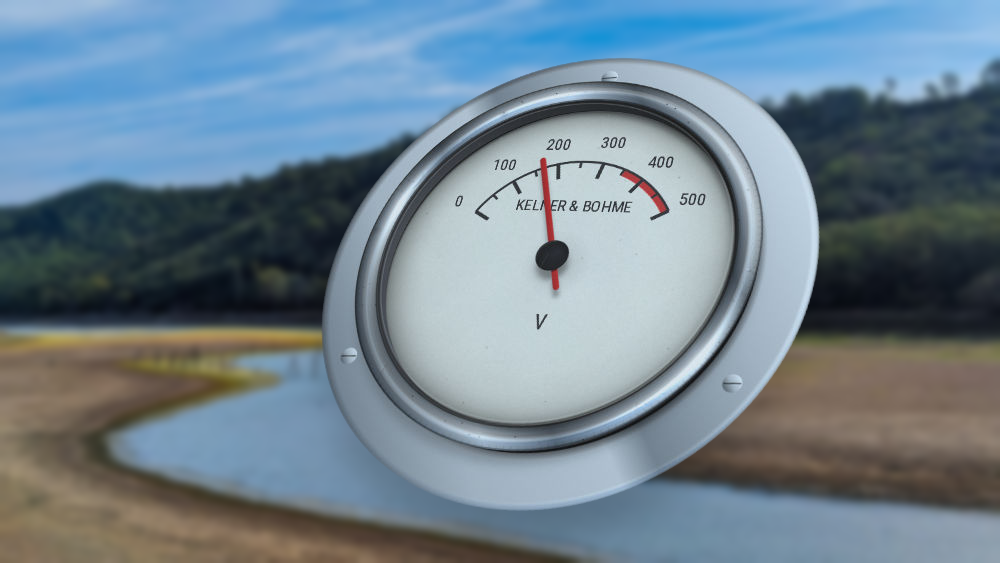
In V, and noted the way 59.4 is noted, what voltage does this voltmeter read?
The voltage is 175
